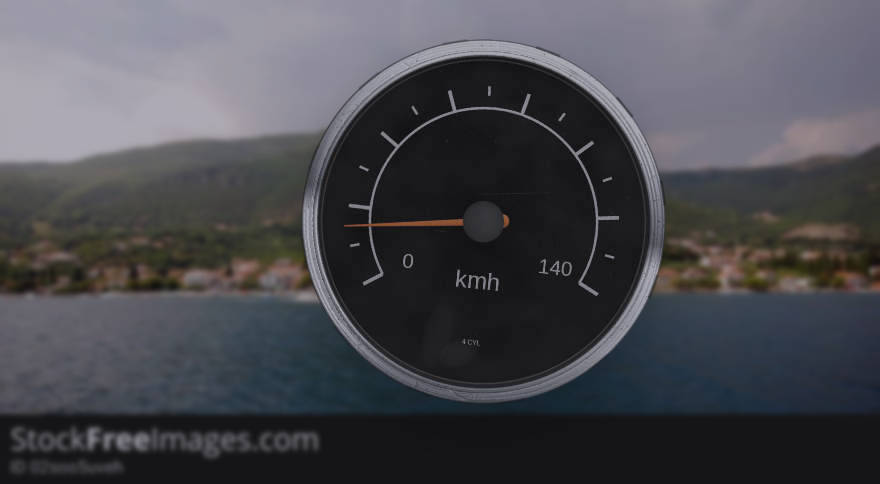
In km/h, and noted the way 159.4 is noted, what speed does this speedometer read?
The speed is 15
